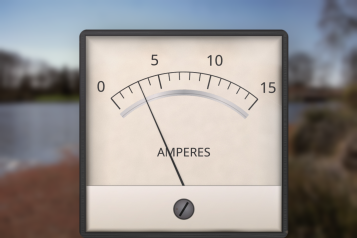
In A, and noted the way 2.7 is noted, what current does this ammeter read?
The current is 3
